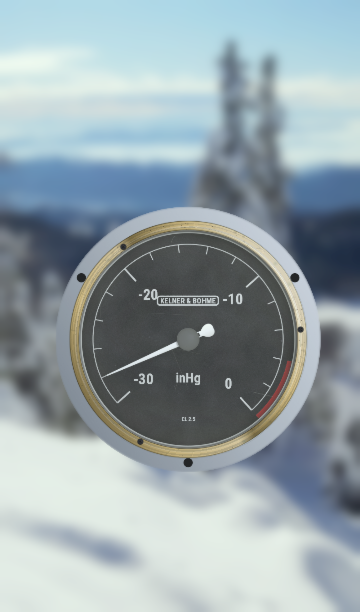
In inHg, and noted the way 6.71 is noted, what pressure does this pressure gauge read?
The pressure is -28
